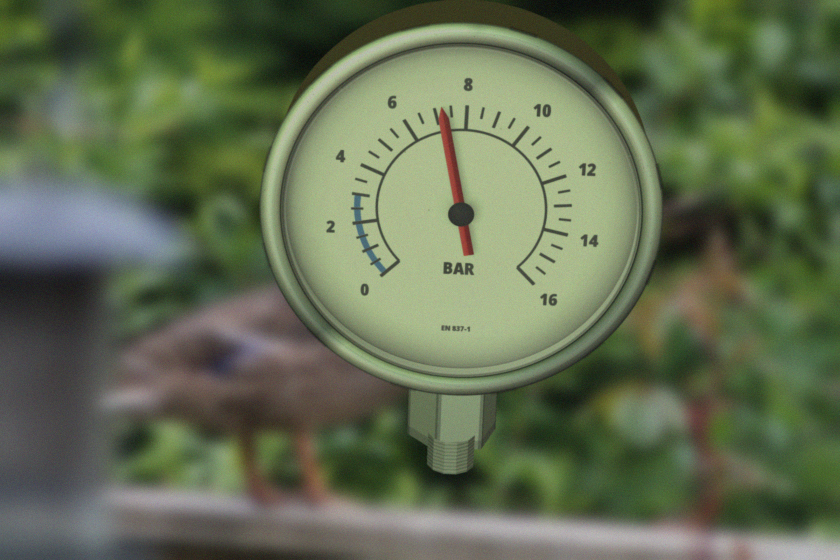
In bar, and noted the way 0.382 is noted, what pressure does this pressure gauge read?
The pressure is 7.25
